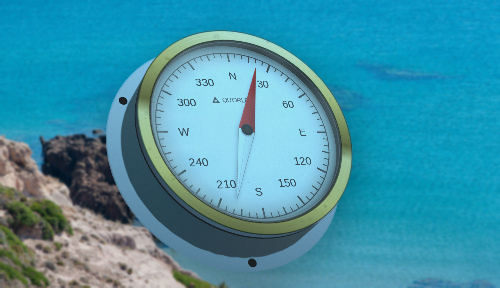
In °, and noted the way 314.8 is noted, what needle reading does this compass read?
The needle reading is 20
